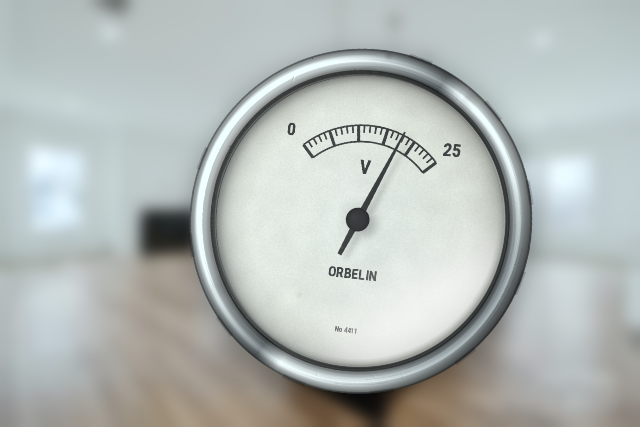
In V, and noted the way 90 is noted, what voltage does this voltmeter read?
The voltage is 18
